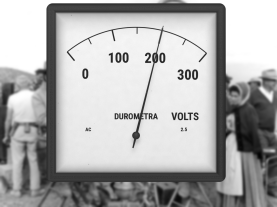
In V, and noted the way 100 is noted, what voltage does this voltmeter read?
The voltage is 200
